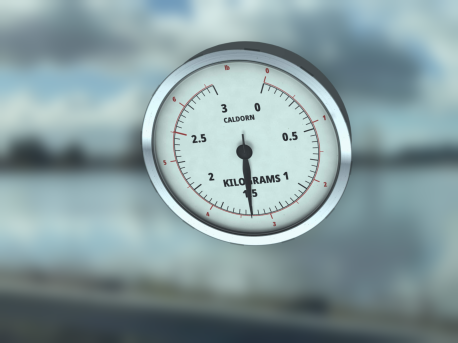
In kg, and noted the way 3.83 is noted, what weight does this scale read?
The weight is 1.5
